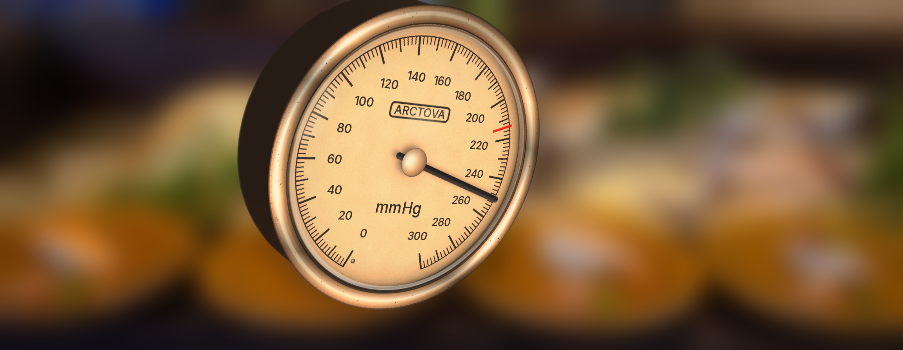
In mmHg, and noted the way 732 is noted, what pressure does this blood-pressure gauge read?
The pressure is 250
